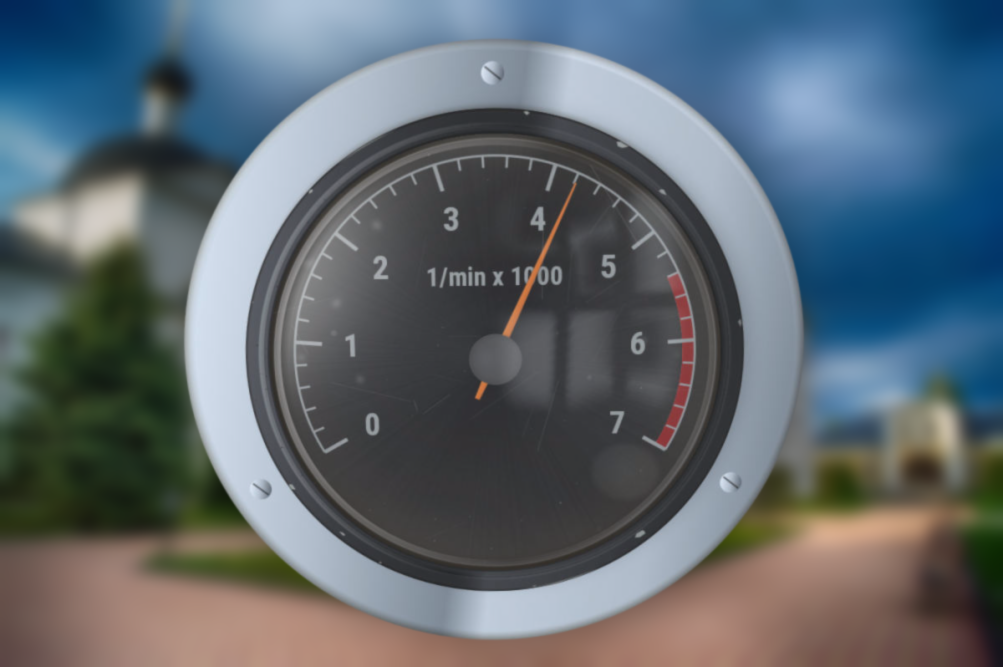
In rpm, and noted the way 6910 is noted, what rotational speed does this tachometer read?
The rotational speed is 4200
